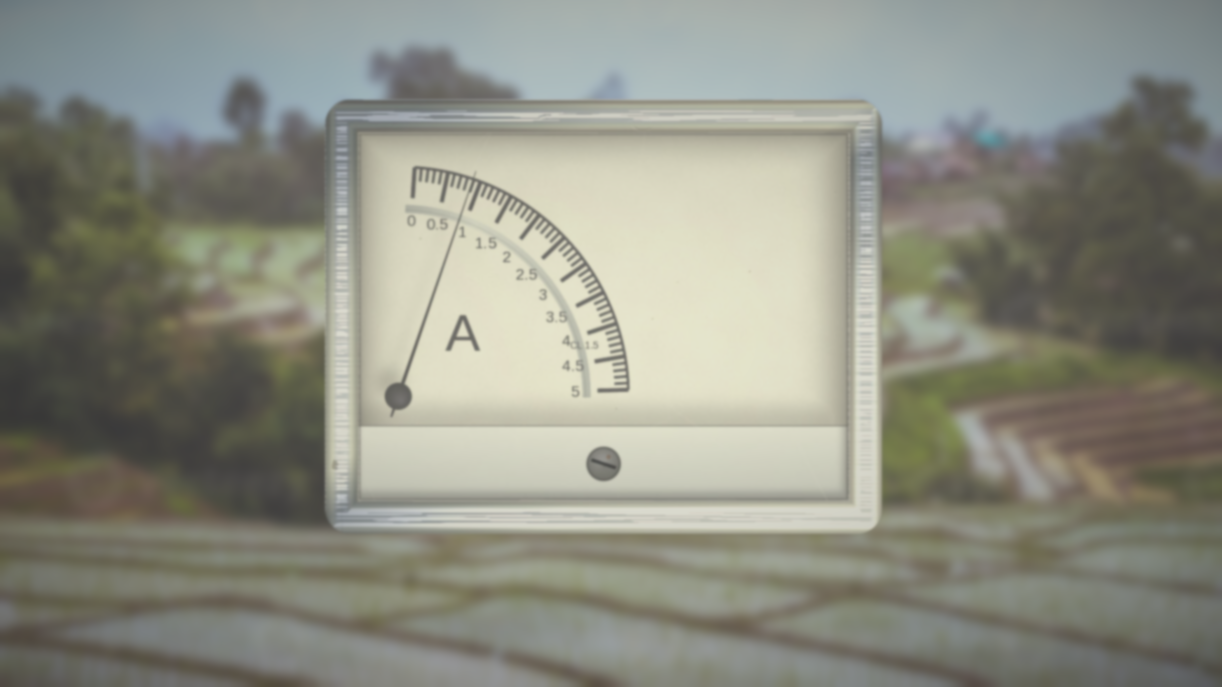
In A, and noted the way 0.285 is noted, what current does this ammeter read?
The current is 0.9
